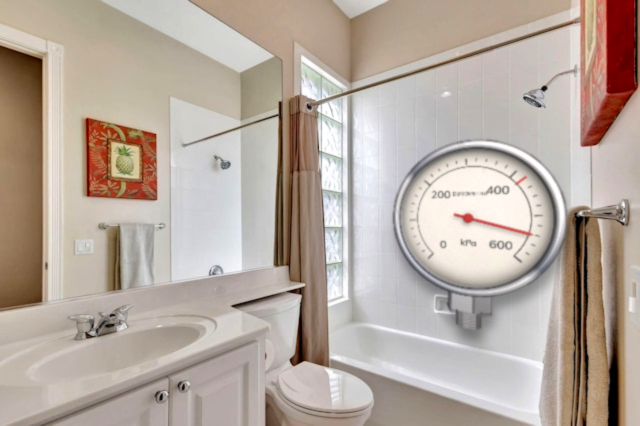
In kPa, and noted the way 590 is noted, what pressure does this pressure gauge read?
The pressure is 540
